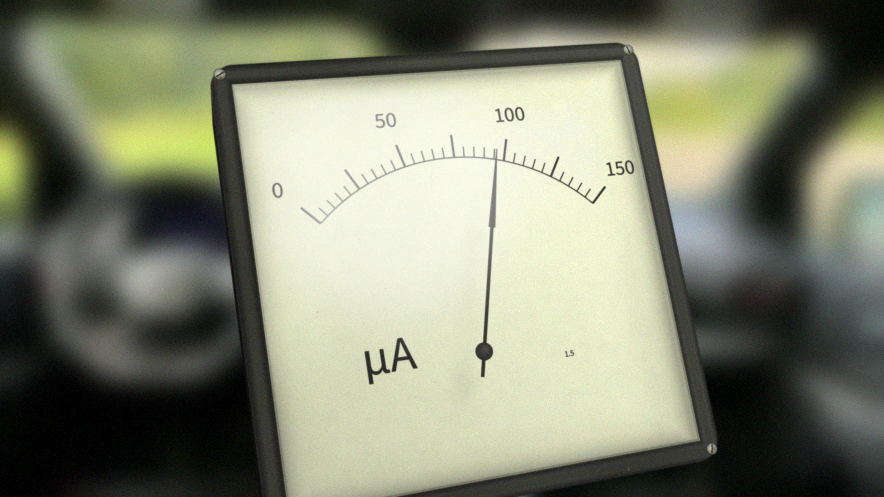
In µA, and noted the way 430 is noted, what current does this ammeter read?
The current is 95
